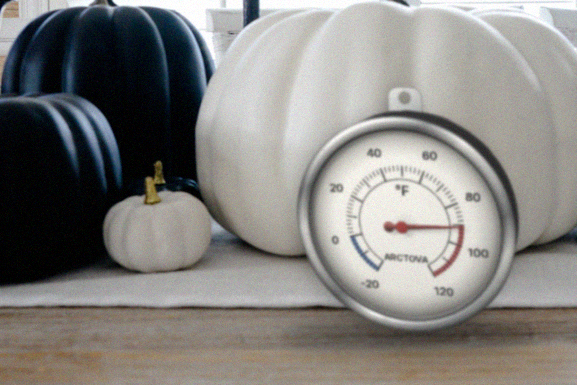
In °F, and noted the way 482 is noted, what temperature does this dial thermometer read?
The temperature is 90
